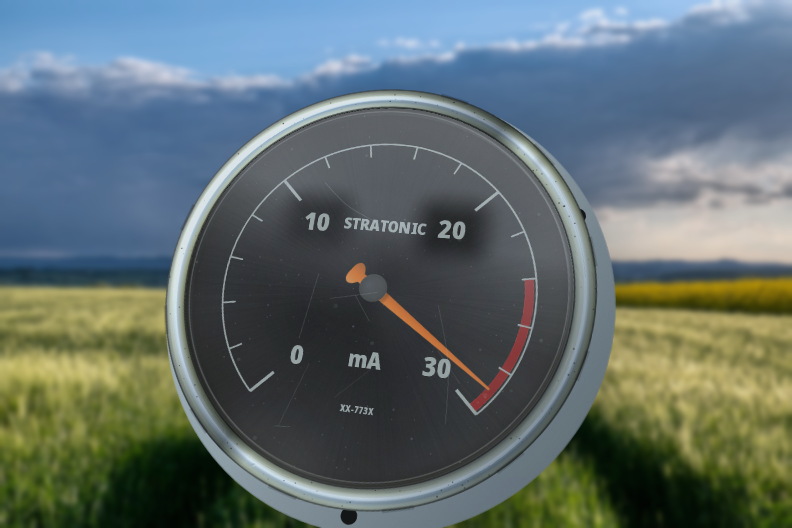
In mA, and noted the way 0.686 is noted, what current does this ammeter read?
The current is 29
